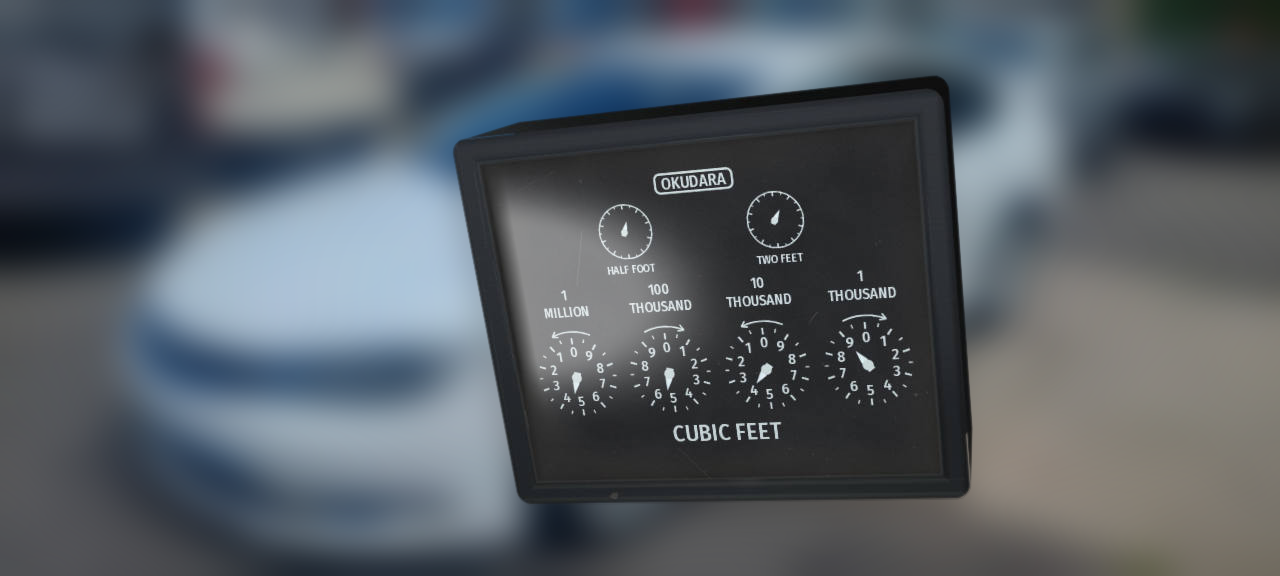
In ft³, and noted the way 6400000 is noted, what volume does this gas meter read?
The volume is 453900
